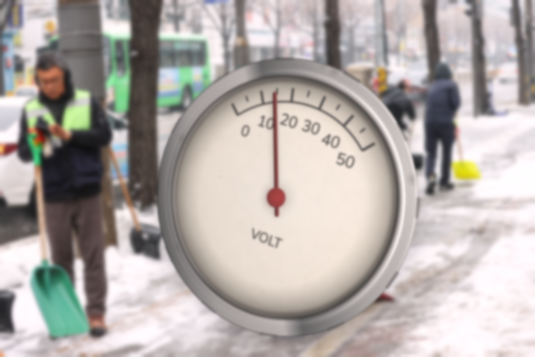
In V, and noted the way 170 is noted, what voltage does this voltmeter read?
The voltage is 15
